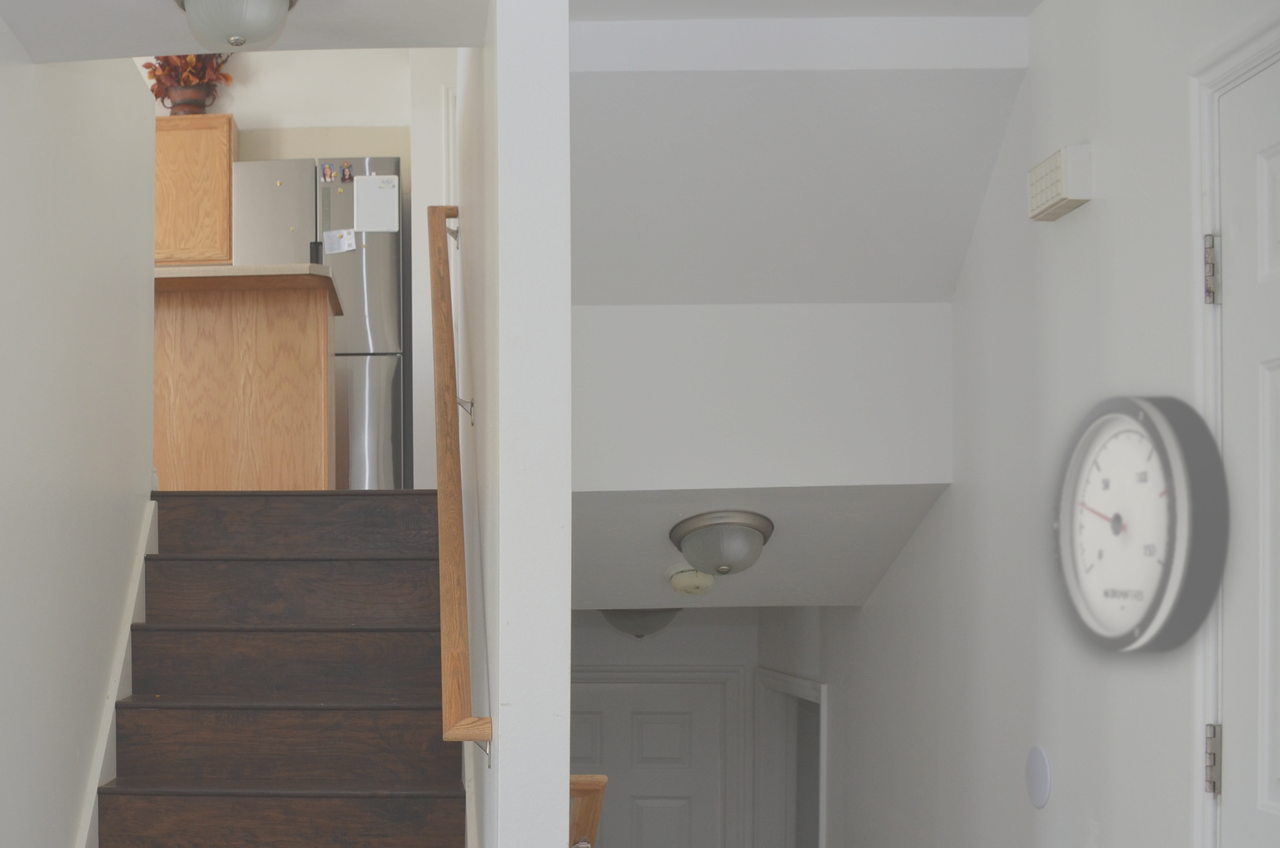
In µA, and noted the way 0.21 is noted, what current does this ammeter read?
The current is 30
